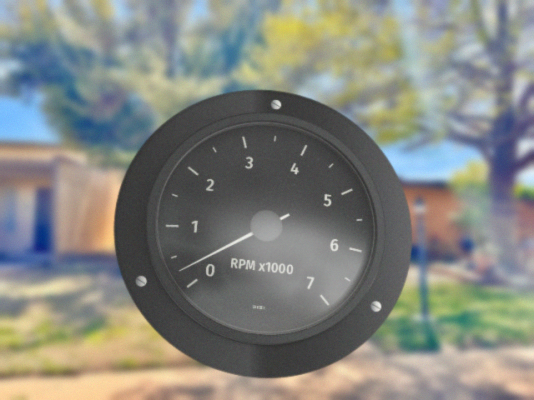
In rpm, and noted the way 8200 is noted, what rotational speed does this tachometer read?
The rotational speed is 250
